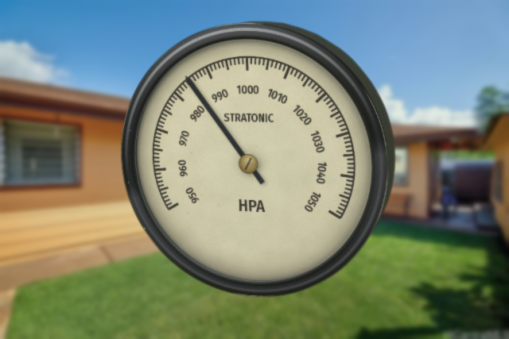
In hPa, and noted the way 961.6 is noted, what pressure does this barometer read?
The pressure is 985
